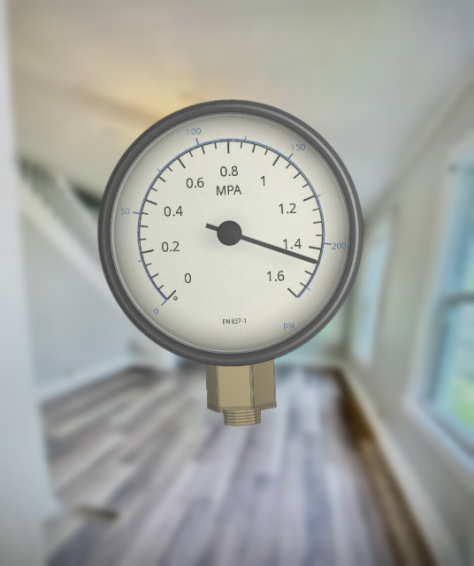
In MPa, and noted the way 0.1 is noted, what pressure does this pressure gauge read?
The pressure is 1.45
